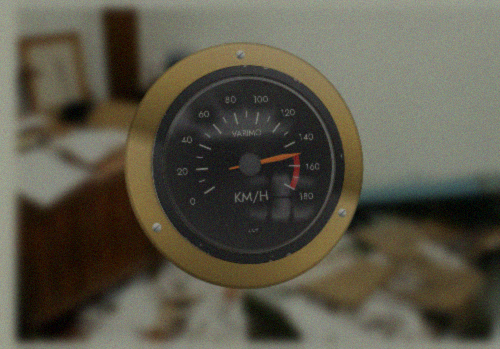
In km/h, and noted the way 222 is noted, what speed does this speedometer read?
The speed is 150
